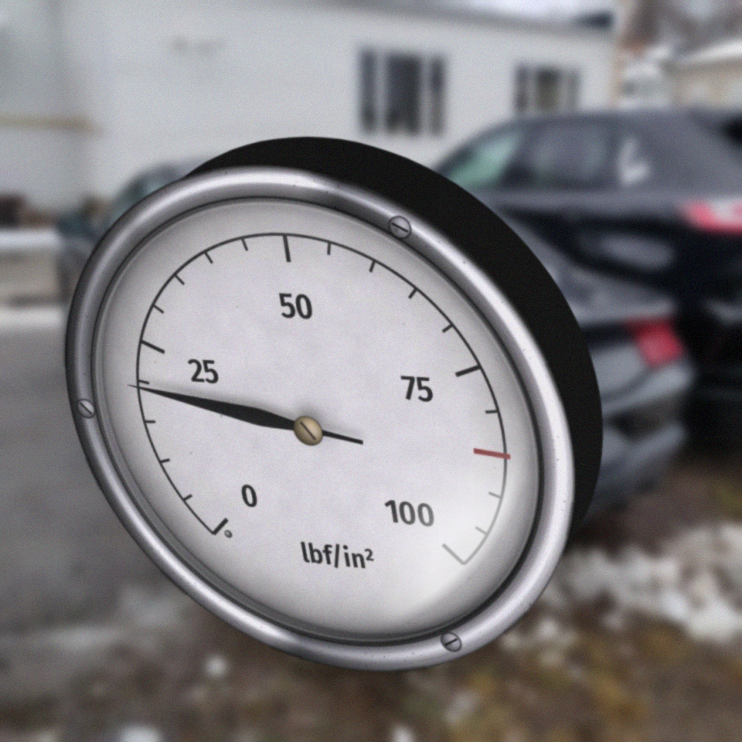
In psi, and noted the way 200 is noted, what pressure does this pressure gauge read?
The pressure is 20
